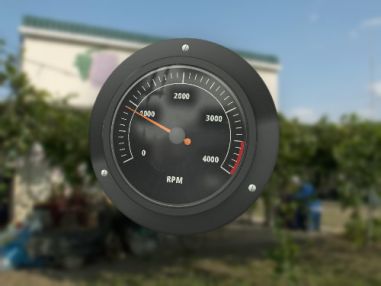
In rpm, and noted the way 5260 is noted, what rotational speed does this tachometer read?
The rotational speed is 900
